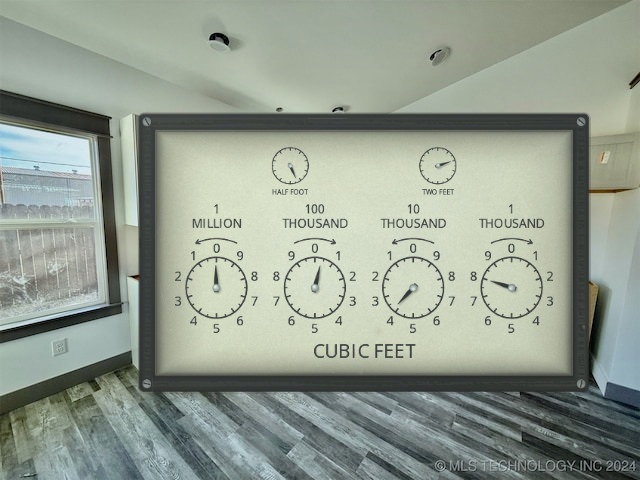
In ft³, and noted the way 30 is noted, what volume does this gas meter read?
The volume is 3800
